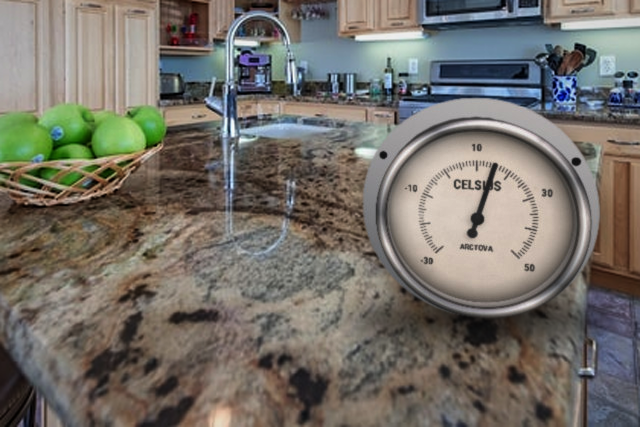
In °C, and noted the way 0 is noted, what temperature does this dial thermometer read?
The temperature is 15
